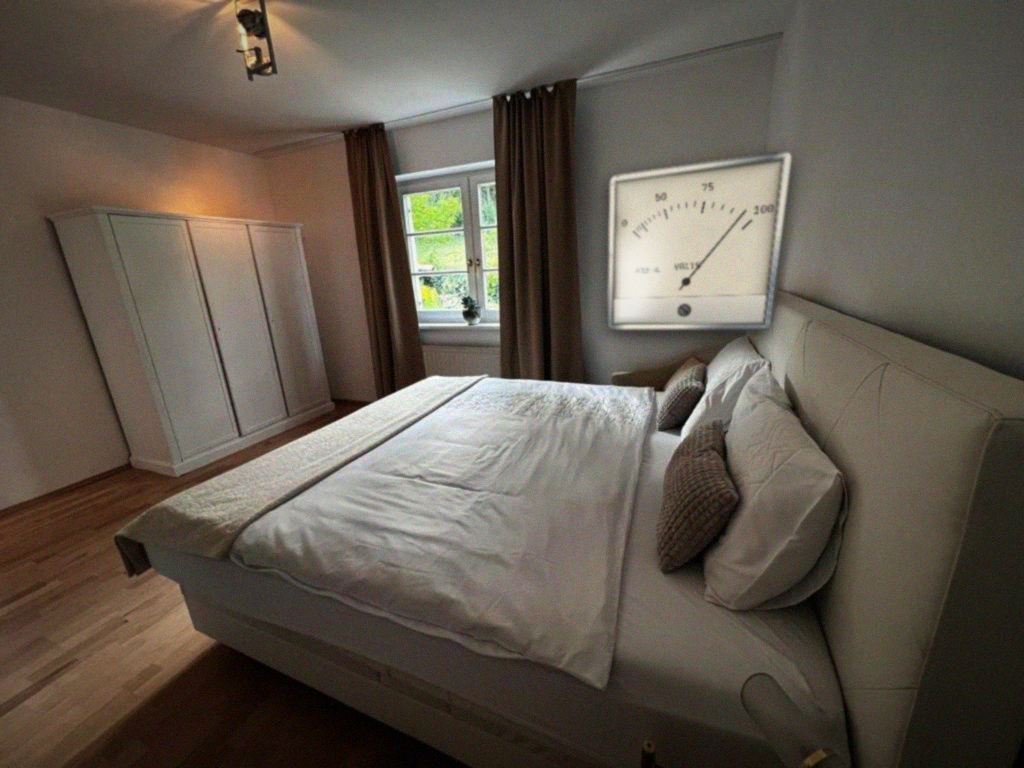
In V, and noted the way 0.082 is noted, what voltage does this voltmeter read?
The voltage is 95
